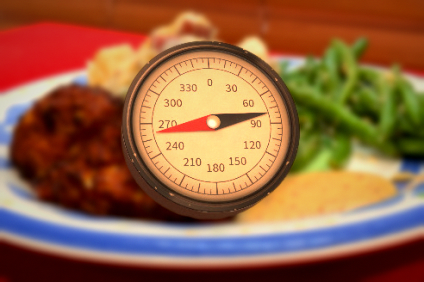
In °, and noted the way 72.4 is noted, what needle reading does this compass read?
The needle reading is 260
